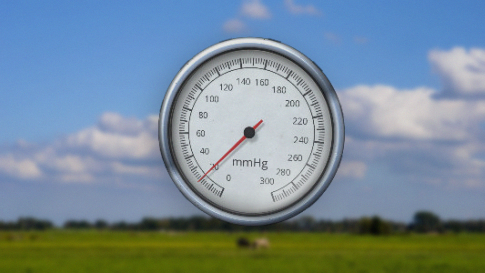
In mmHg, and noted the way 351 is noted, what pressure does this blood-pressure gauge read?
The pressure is 20
